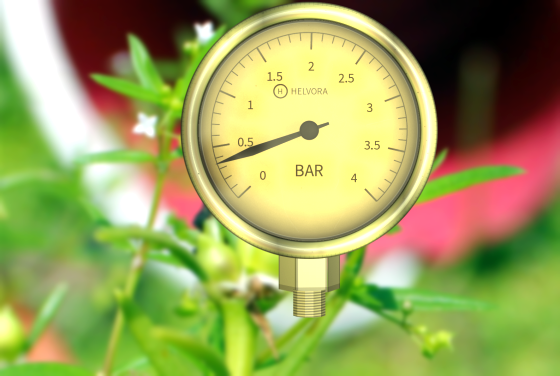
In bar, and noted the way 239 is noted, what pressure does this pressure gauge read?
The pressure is 0.35
